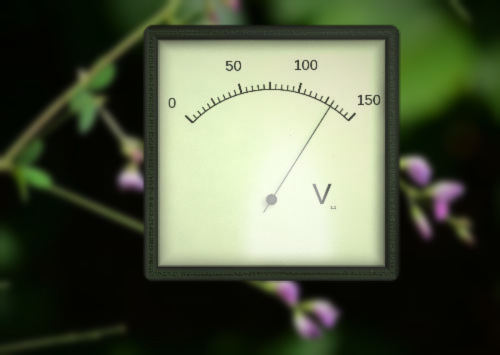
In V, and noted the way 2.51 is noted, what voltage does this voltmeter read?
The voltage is 130
